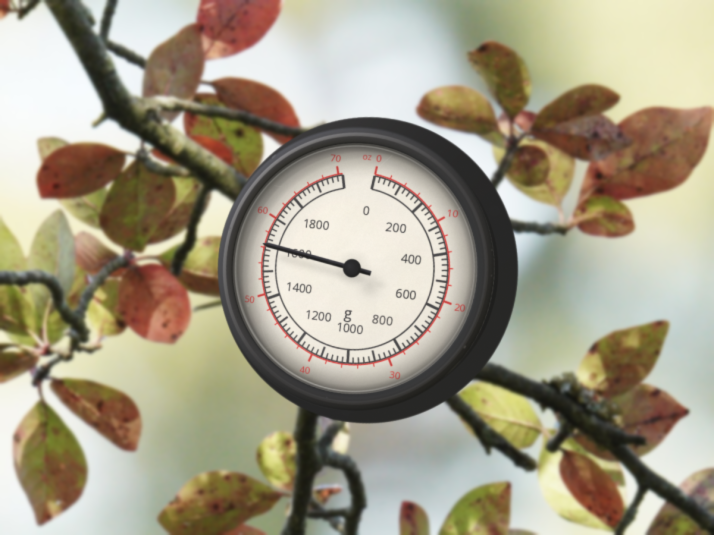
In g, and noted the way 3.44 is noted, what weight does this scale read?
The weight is 1600
